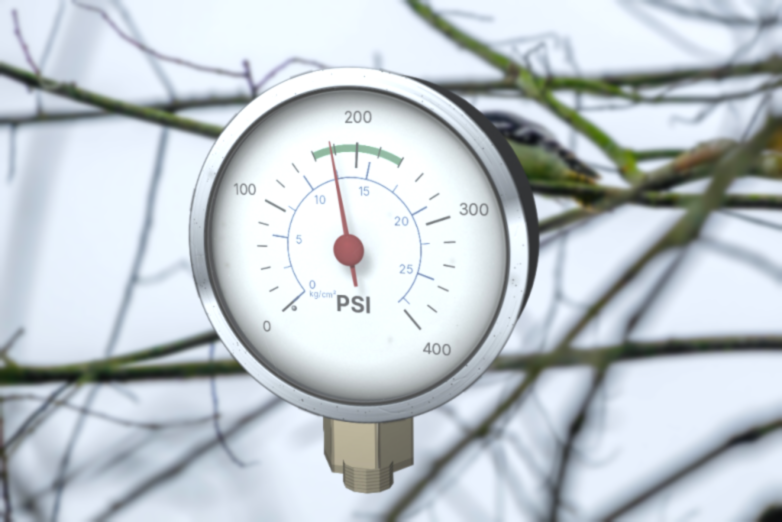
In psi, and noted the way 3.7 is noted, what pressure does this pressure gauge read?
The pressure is 180
